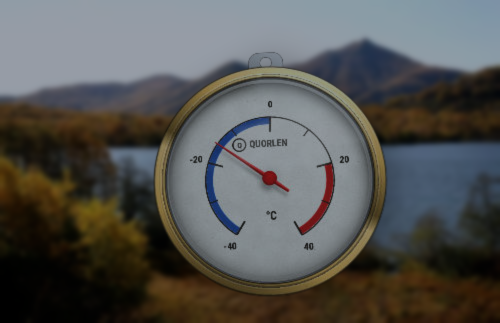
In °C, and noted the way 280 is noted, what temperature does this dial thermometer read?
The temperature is -15
